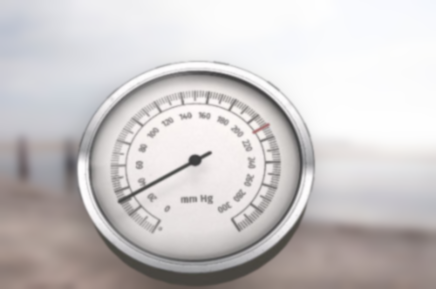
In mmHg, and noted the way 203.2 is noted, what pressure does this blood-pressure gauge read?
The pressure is 30
